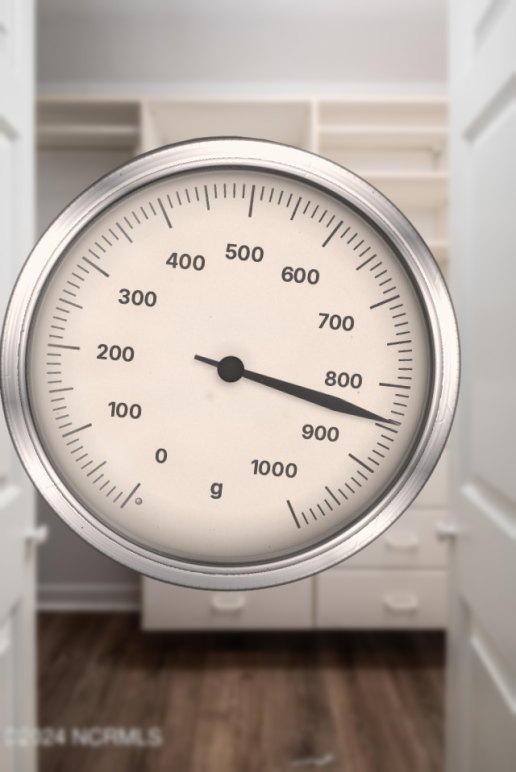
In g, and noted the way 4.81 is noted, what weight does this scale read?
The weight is 840
